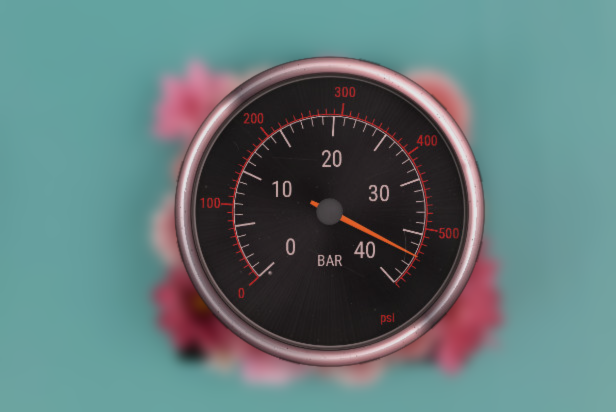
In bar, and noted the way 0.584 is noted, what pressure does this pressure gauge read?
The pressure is 37
